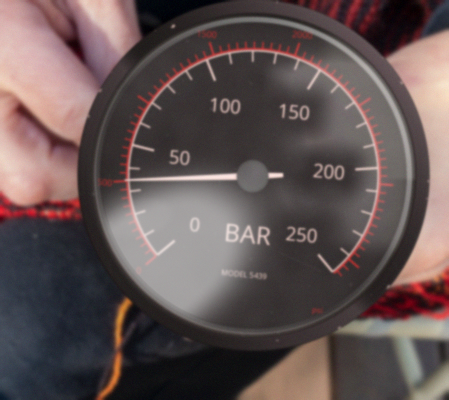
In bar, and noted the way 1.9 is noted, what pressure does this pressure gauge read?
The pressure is 35
